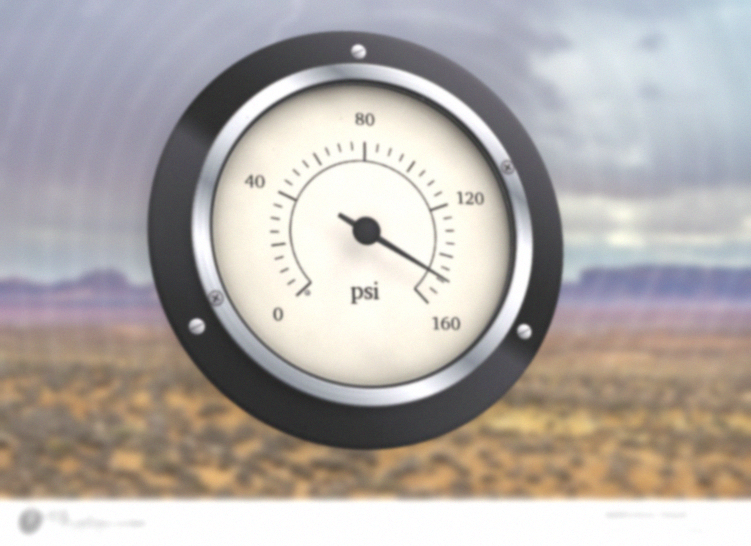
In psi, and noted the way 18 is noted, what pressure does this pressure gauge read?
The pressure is 150
